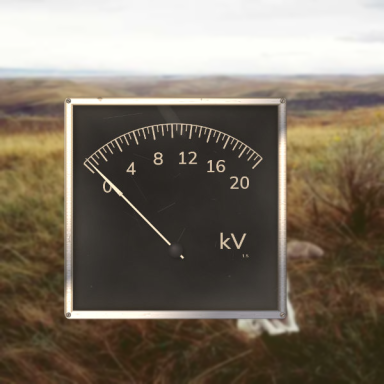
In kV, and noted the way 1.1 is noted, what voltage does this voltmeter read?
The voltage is 0.5
